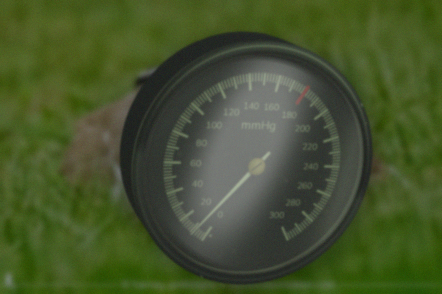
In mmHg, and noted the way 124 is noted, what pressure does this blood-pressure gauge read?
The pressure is 10
